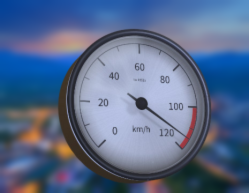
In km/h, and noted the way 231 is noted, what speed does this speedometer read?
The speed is 115
